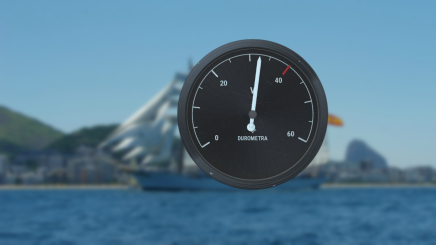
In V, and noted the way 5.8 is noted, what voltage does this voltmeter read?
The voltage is 32.5
